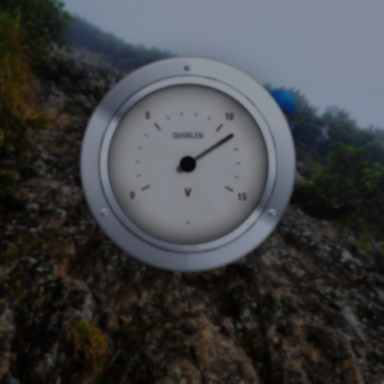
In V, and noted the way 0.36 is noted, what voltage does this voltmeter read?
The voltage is 11
